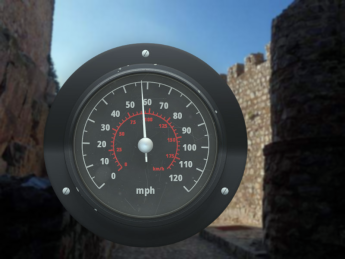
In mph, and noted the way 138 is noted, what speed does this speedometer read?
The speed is 57.5
